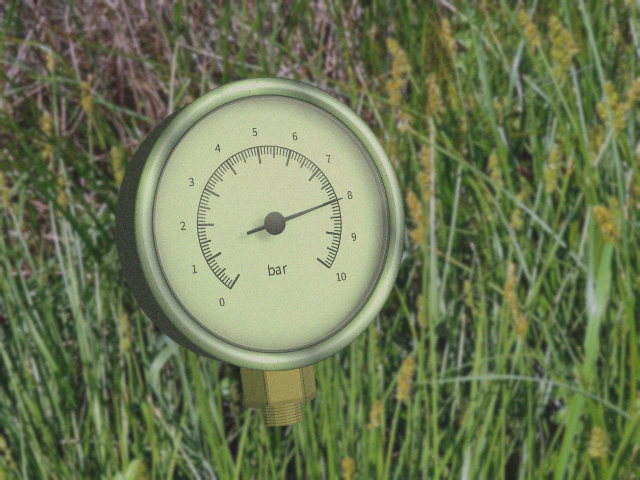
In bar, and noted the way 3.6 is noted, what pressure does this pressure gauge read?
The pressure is 8
